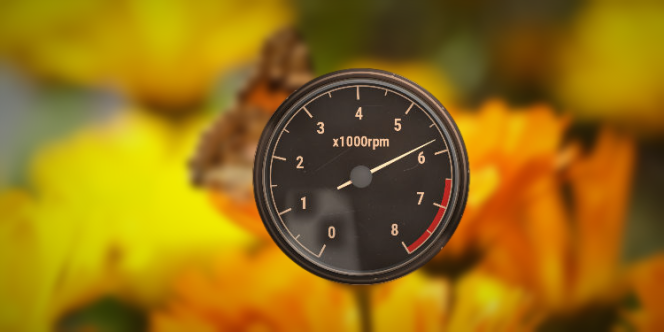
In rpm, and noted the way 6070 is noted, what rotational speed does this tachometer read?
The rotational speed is 5750
